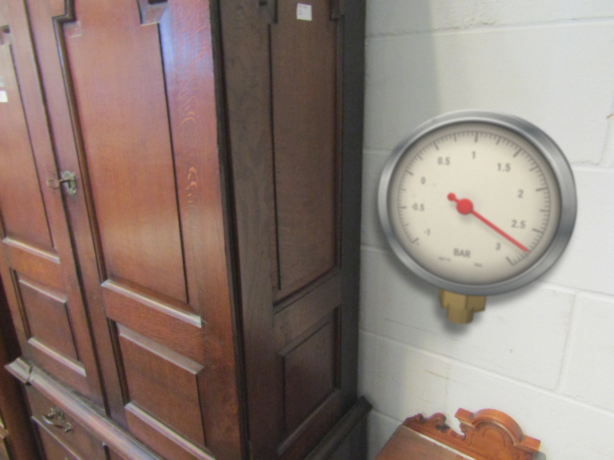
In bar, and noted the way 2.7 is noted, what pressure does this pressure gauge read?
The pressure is 2.75
